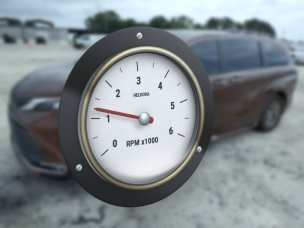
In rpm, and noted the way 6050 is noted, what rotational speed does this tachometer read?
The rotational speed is 1250
